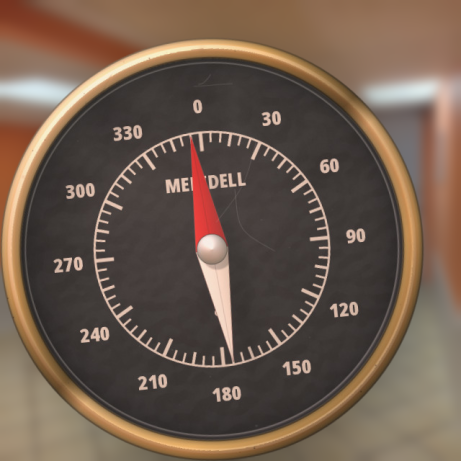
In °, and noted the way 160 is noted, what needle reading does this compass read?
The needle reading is 355
